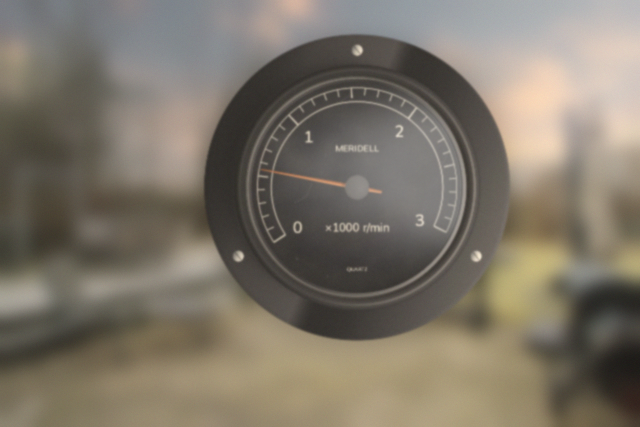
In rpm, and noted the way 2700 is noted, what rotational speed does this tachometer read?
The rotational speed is 550
